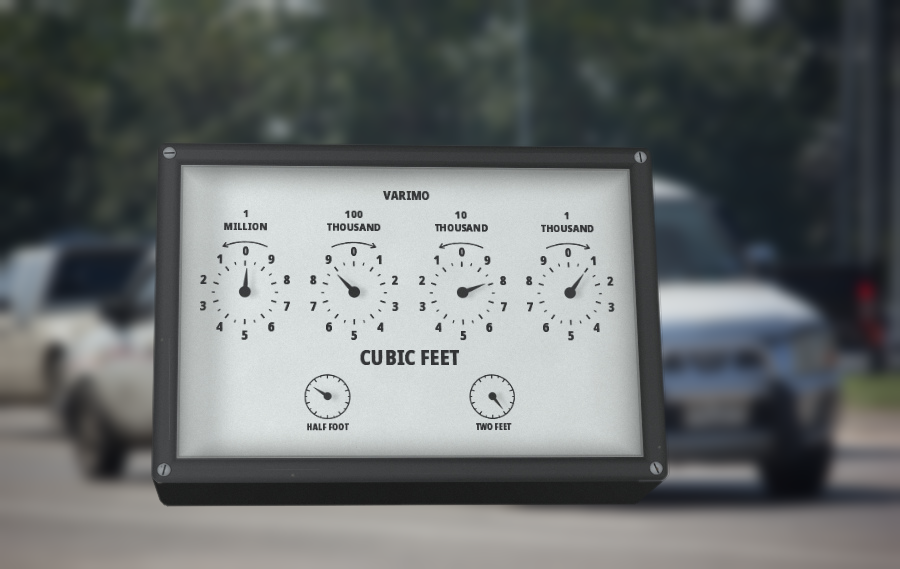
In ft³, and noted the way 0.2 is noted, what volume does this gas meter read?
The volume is 988100
